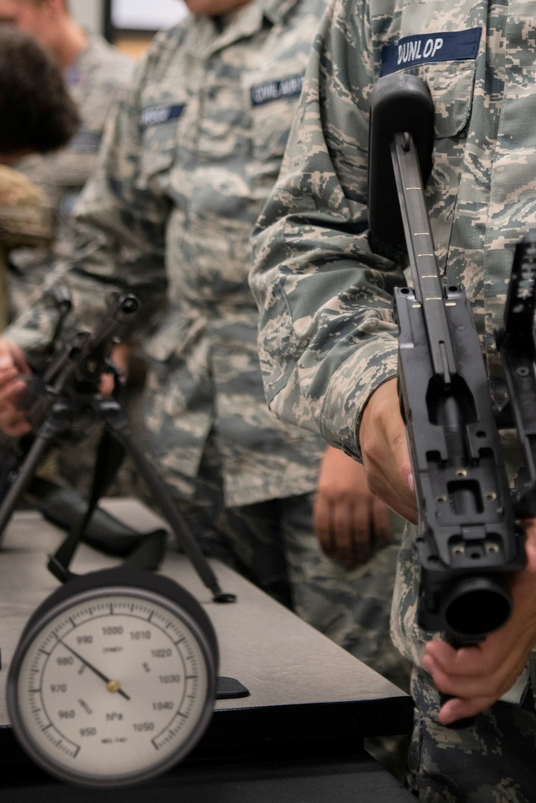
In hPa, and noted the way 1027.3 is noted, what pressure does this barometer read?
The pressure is 985
